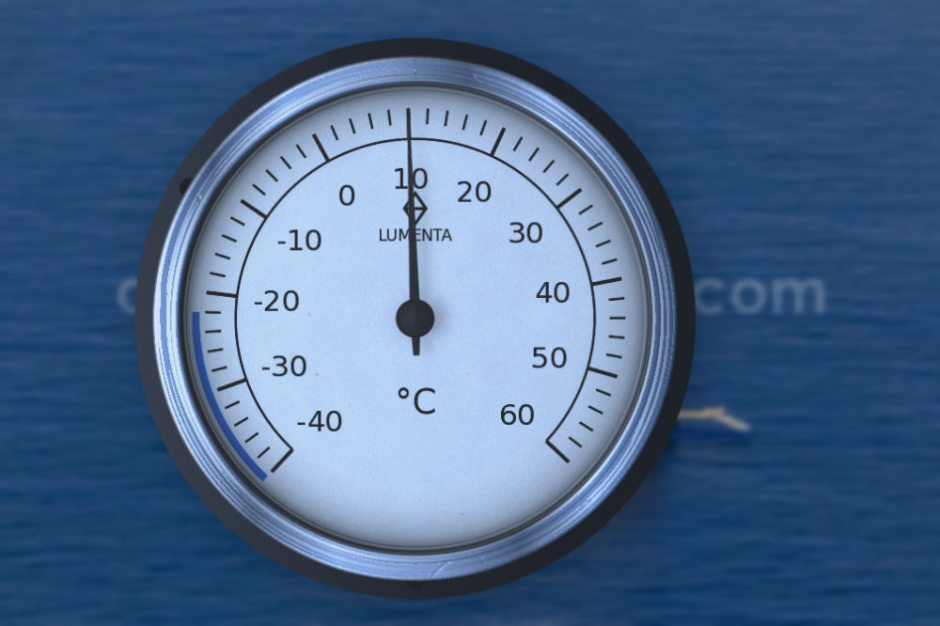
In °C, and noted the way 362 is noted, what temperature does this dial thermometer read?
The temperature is 10
